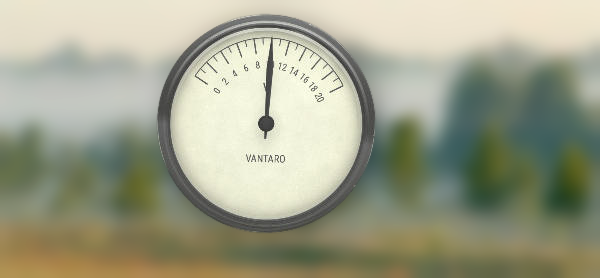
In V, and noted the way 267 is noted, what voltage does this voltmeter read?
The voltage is 10
